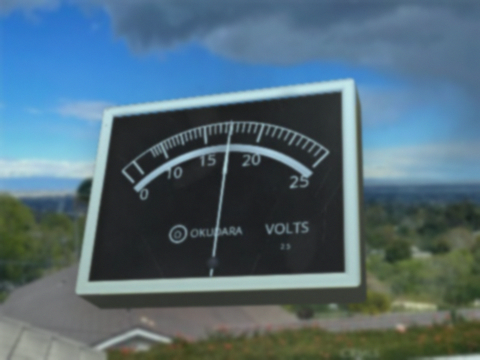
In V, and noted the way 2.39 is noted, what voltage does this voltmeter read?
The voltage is 17.5
